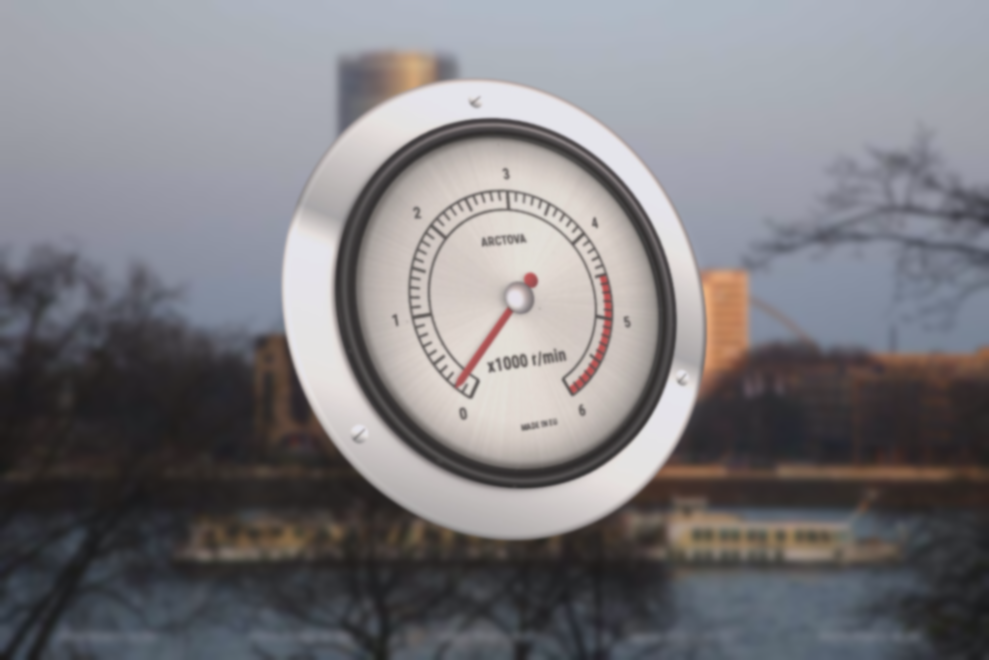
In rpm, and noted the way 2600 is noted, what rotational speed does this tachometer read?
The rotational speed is 200
